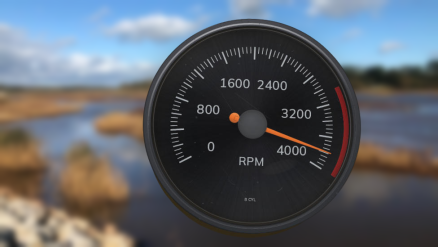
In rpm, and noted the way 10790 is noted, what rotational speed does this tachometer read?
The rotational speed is 3800
